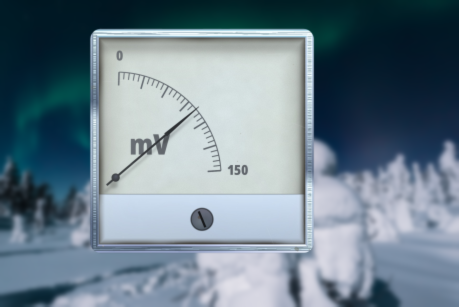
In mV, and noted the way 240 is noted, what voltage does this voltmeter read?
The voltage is 85
